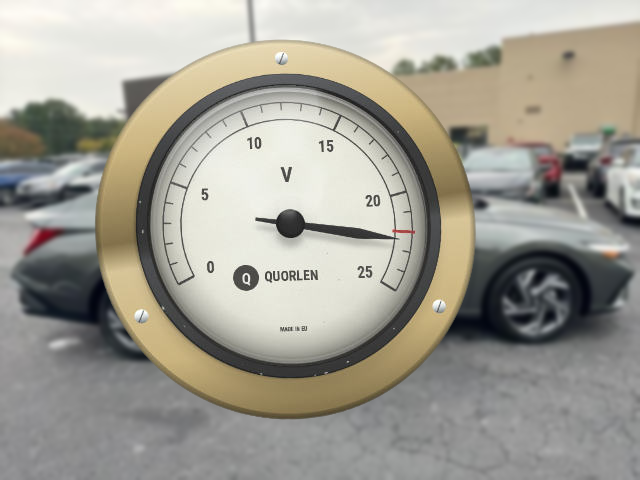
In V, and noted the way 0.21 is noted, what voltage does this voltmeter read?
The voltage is 22.5
